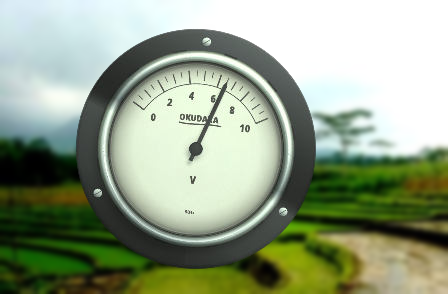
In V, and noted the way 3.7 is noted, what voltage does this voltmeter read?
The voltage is 6.5
